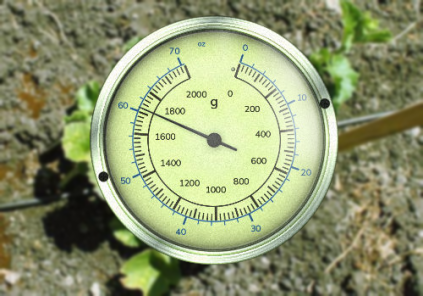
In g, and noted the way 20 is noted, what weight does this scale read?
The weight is 1720
